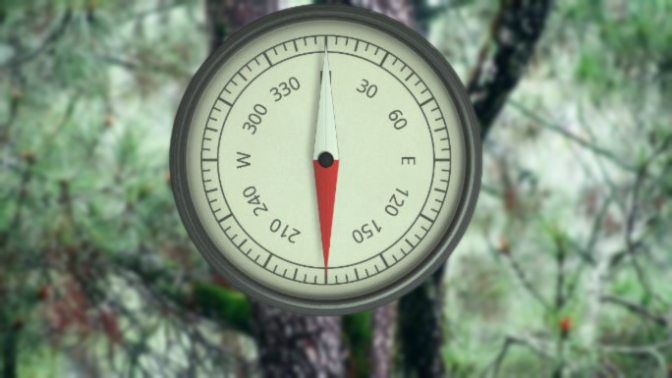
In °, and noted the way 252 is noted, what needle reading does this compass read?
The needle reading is 180
